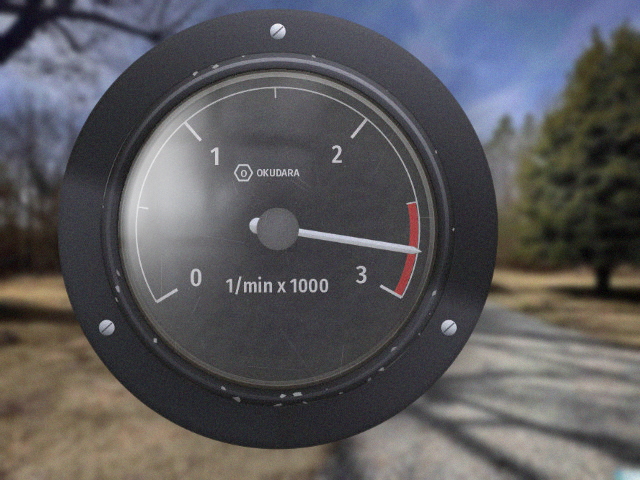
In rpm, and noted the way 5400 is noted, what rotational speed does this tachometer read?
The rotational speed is 2750
